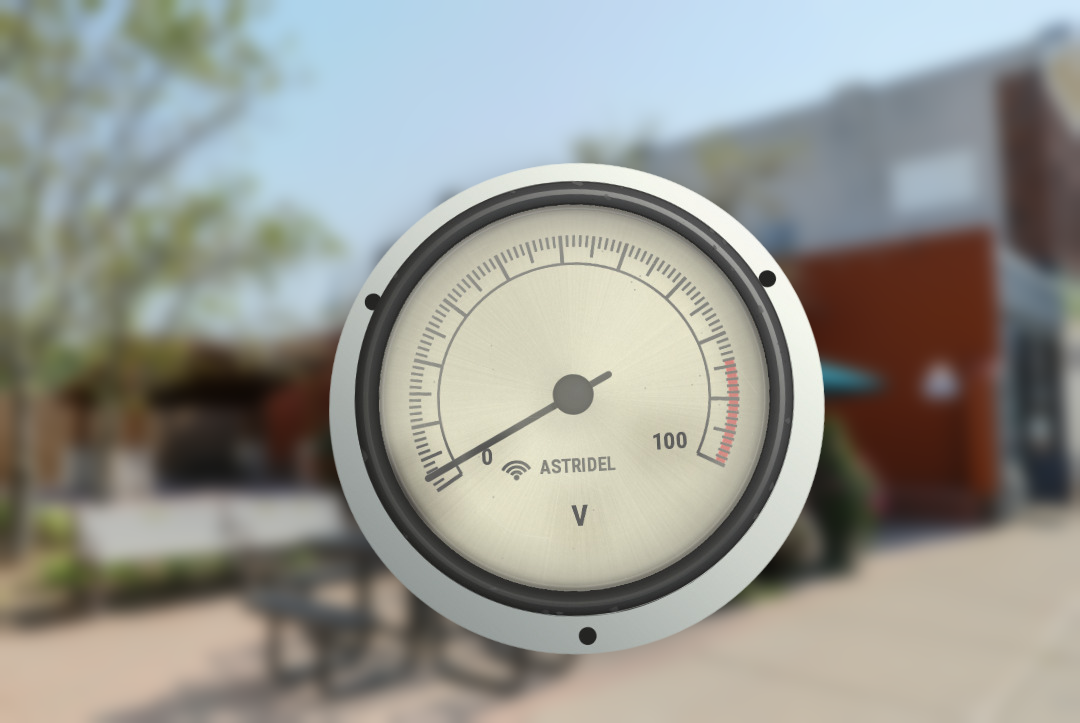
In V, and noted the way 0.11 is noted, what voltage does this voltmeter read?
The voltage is 2
